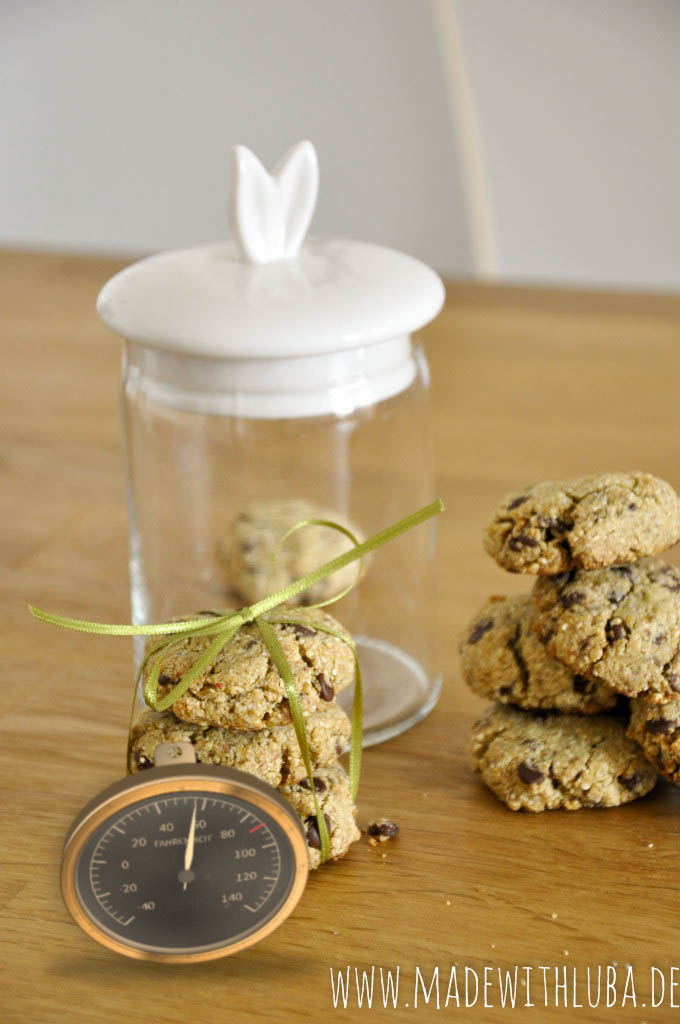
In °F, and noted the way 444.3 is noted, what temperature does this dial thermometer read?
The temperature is 56
